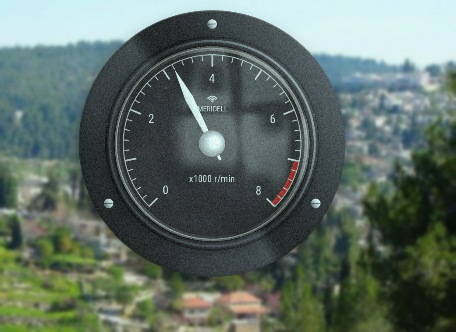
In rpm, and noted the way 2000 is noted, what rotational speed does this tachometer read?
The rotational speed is 3200
